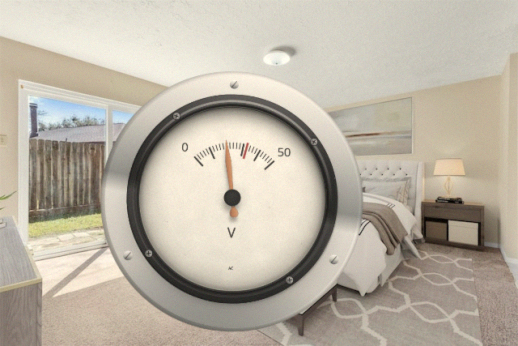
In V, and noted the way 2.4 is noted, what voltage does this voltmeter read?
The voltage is 20
